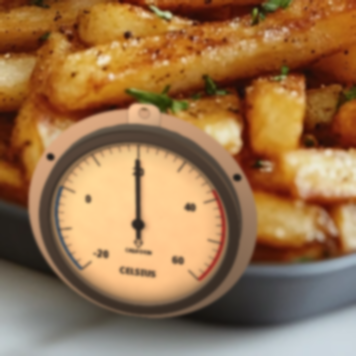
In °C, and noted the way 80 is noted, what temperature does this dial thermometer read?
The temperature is 20
